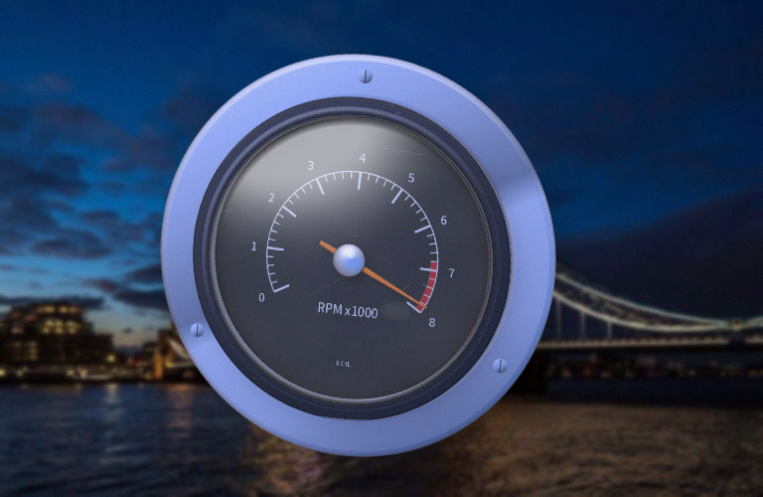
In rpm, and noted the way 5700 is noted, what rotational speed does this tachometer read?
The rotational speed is 7800
